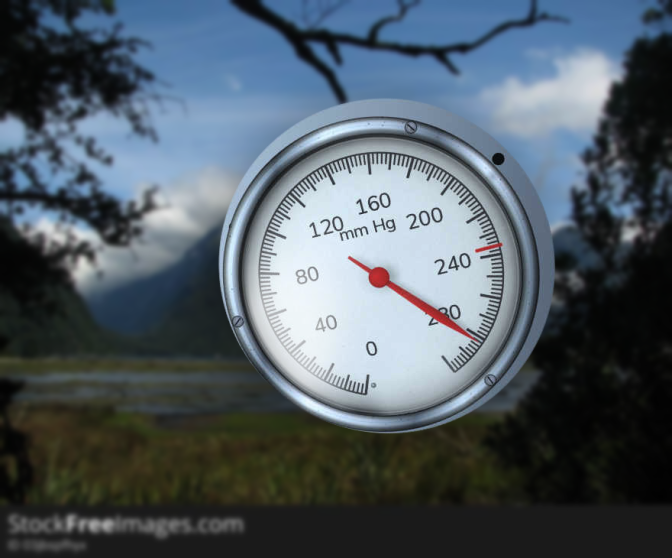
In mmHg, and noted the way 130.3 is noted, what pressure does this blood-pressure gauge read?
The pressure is 282
